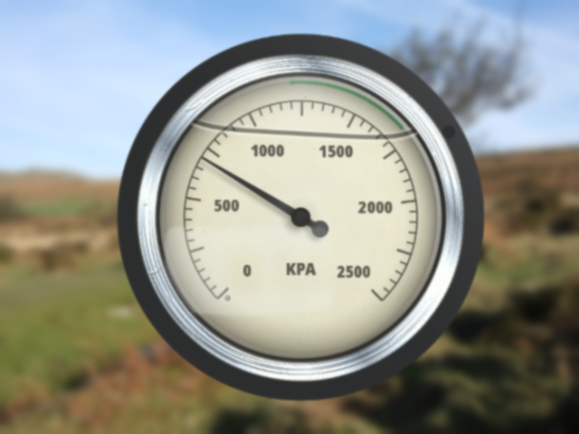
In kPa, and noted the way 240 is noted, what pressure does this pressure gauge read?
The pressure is 700
